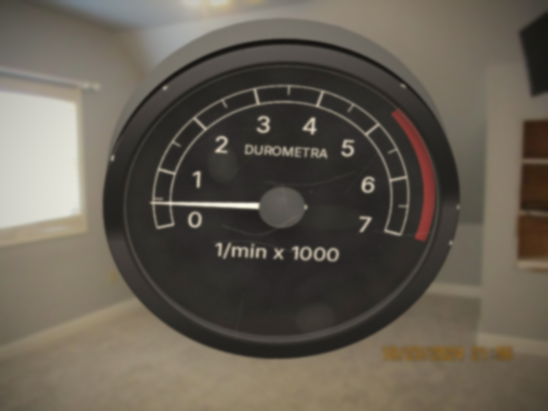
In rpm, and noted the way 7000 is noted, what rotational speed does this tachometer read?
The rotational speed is 500
